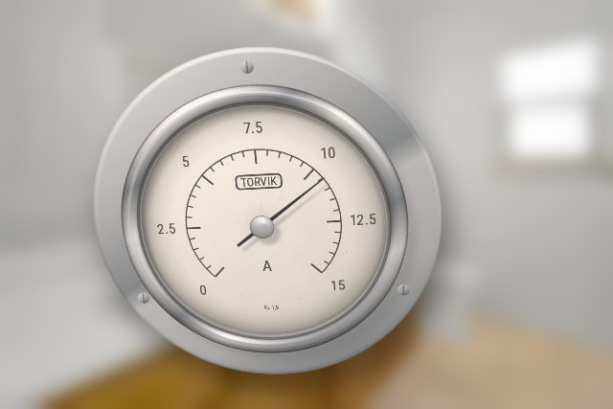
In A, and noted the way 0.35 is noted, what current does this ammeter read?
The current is 10.5
